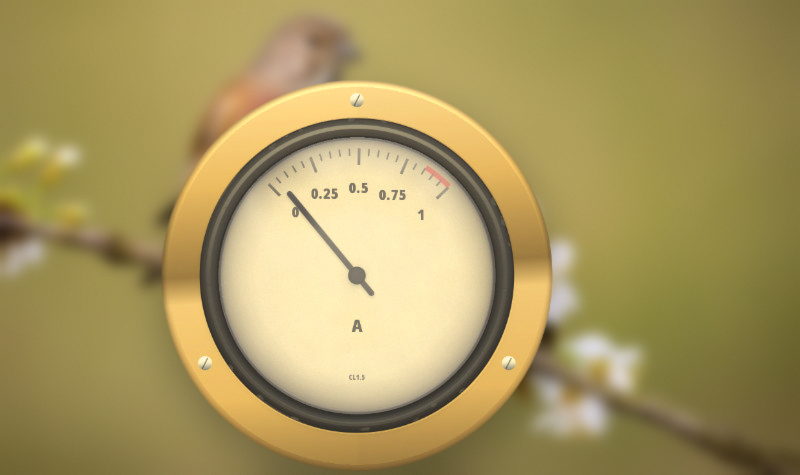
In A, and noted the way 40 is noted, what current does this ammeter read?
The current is 0.05
